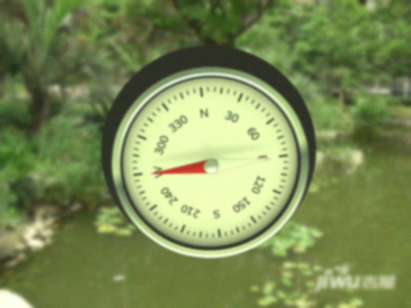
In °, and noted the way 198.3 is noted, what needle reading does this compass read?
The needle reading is 270
